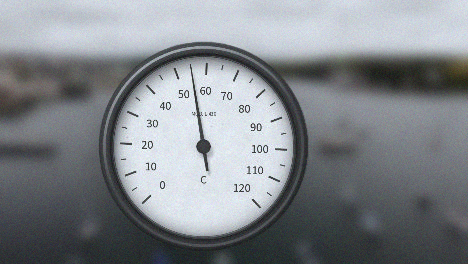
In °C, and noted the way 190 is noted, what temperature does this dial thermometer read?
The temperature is 55
